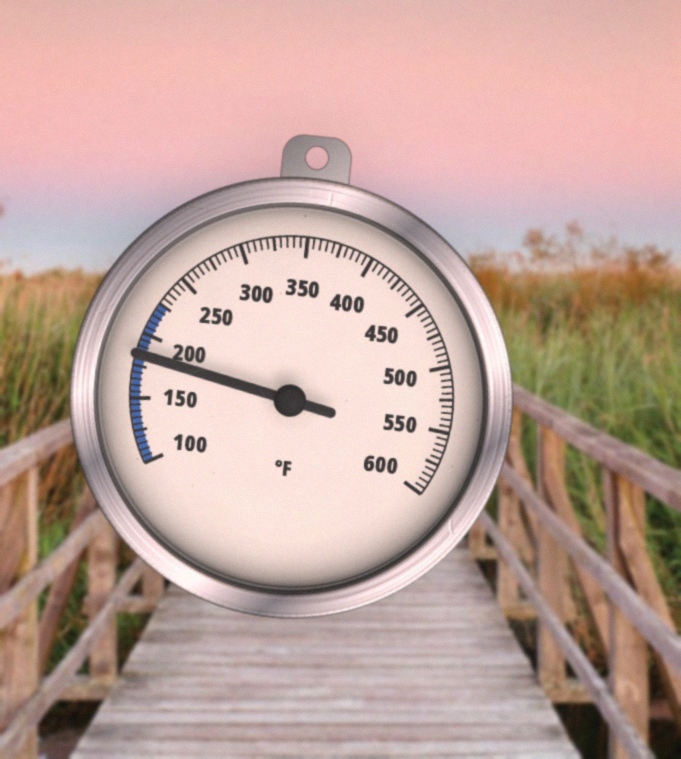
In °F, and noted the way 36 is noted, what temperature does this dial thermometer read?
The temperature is 185
